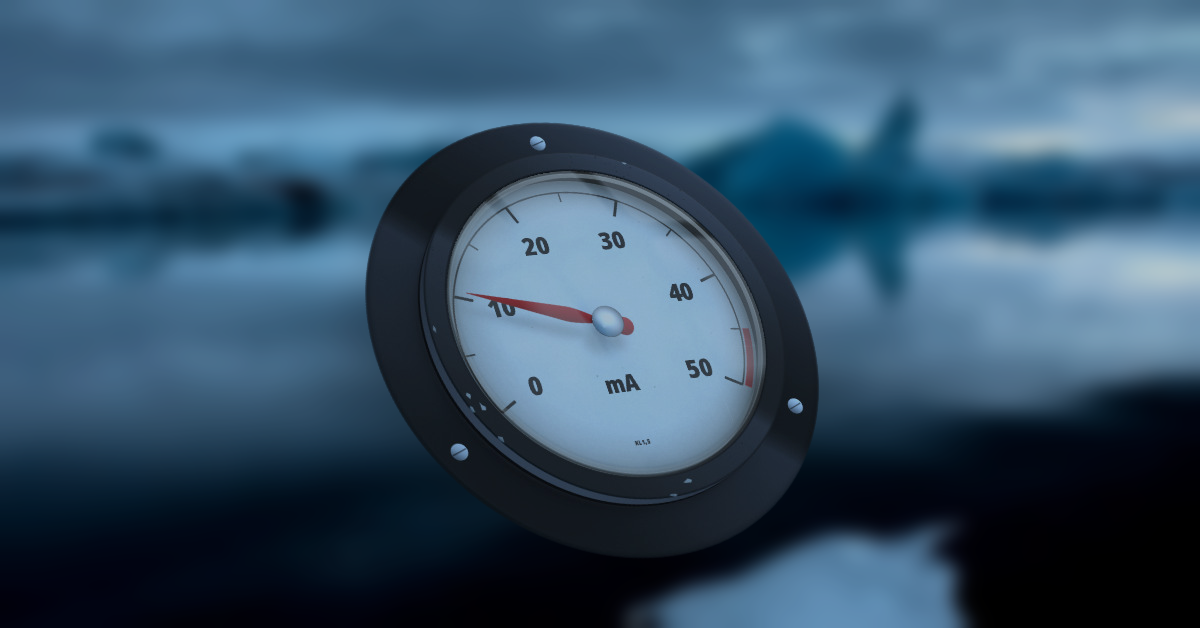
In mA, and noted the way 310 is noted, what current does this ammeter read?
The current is 10
